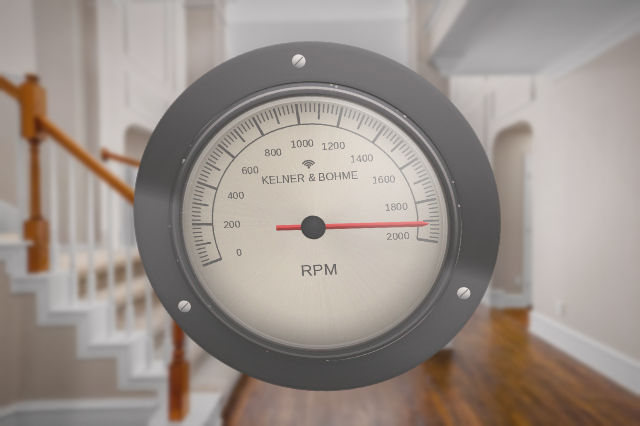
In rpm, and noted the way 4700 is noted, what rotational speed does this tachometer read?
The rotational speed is 1900
